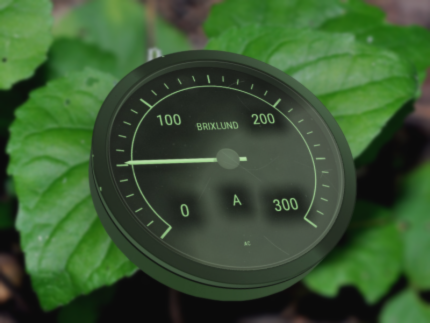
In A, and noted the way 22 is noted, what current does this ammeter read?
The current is 50
